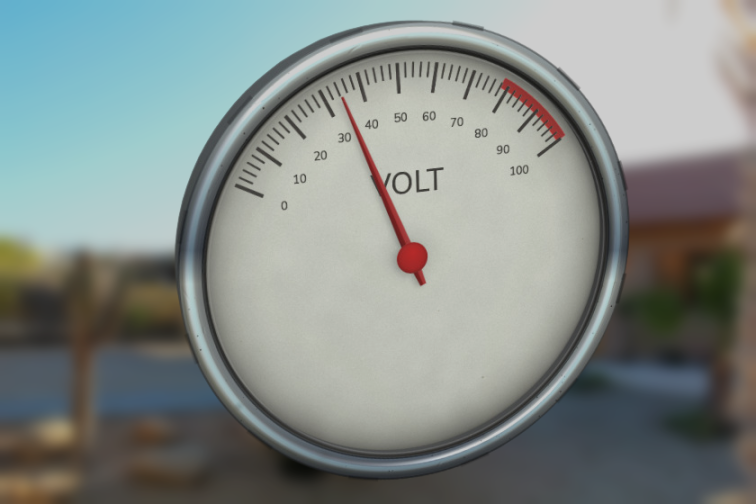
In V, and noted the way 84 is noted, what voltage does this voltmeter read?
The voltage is 34
